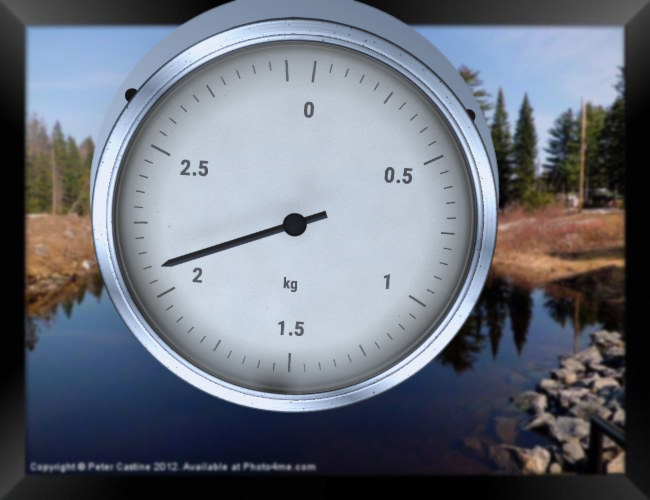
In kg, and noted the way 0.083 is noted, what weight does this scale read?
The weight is 2.1
